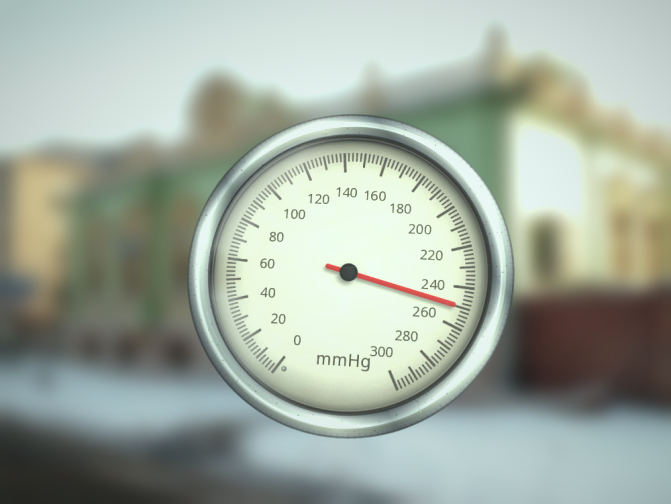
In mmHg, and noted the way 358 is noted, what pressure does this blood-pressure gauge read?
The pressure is 250
